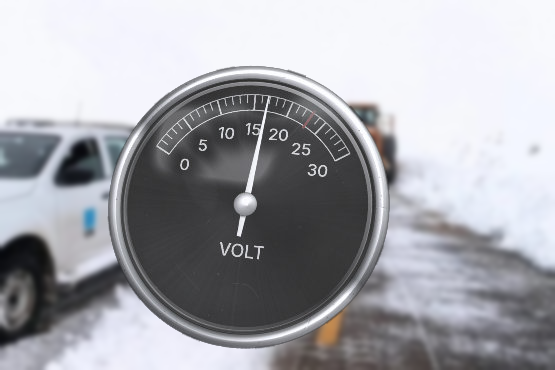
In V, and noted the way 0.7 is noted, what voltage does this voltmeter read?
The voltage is 17
